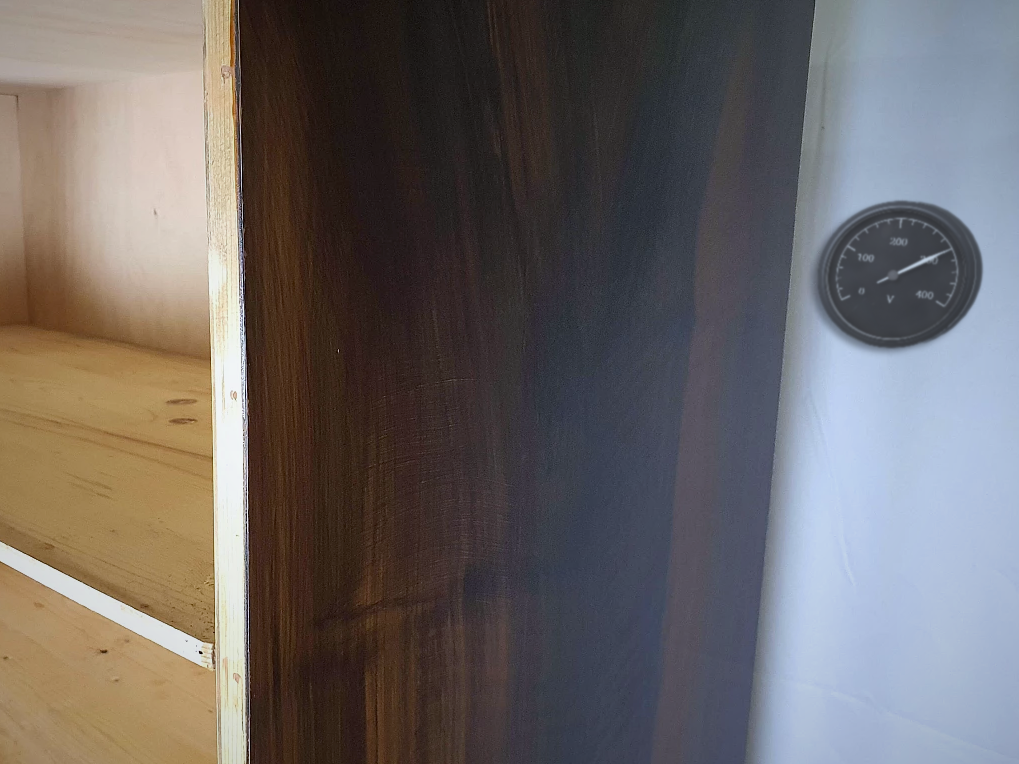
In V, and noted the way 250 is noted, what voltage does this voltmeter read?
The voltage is 300
